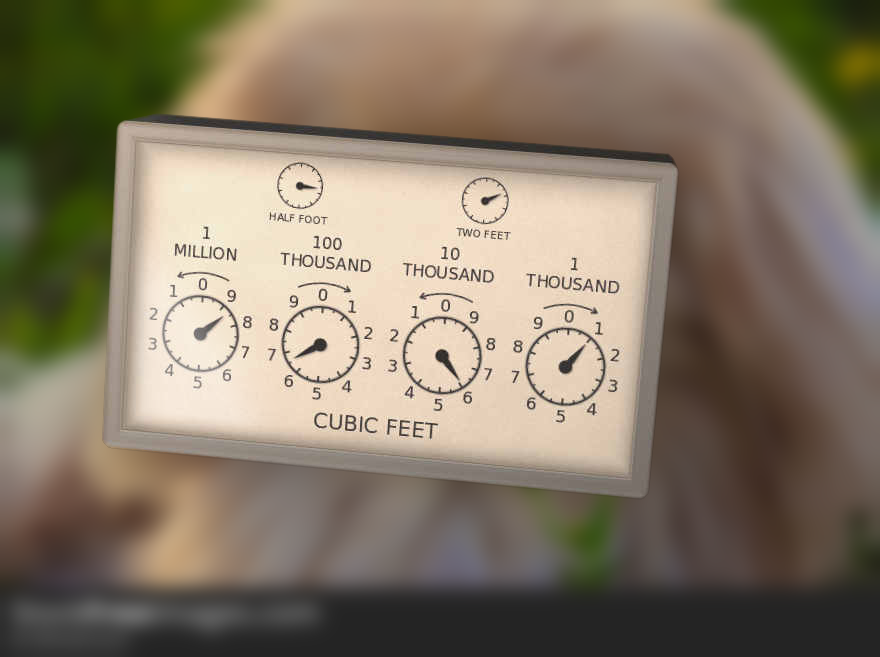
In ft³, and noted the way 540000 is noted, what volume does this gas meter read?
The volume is 866100
